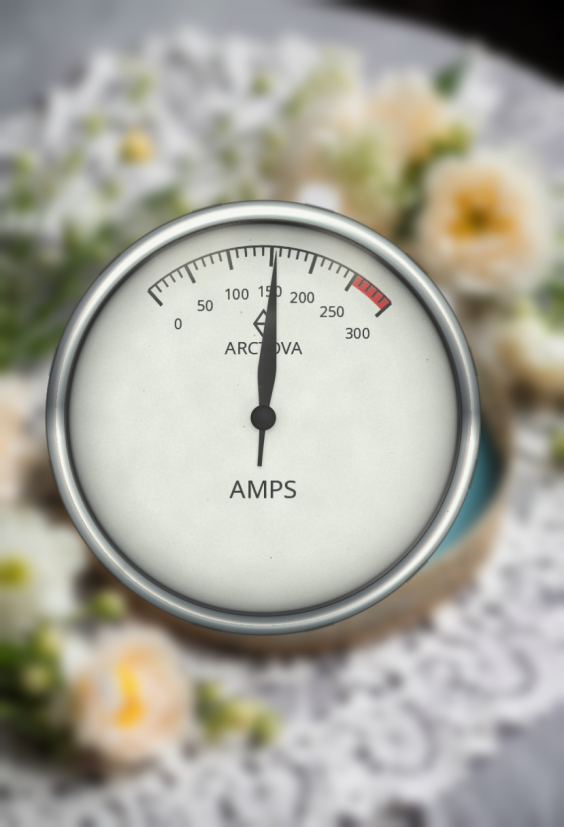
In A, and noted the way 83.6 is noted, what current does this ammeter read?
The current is 155
